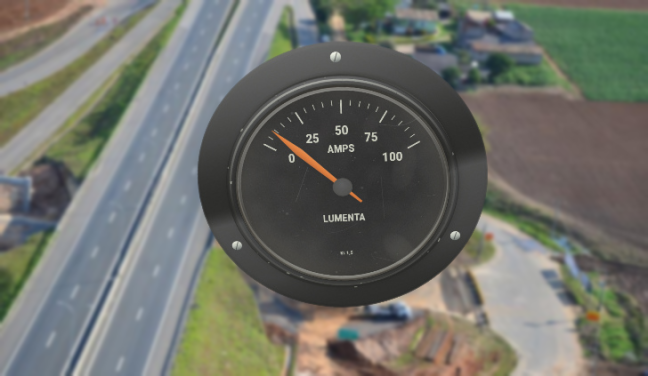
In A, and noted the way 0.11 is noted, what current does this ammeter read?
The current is 10
